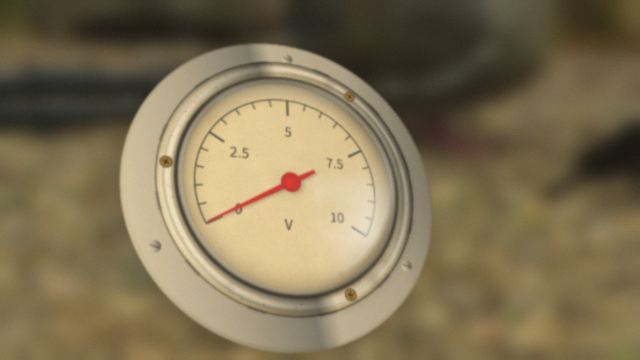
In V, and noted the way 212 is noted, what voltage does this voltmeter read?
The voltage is 0
